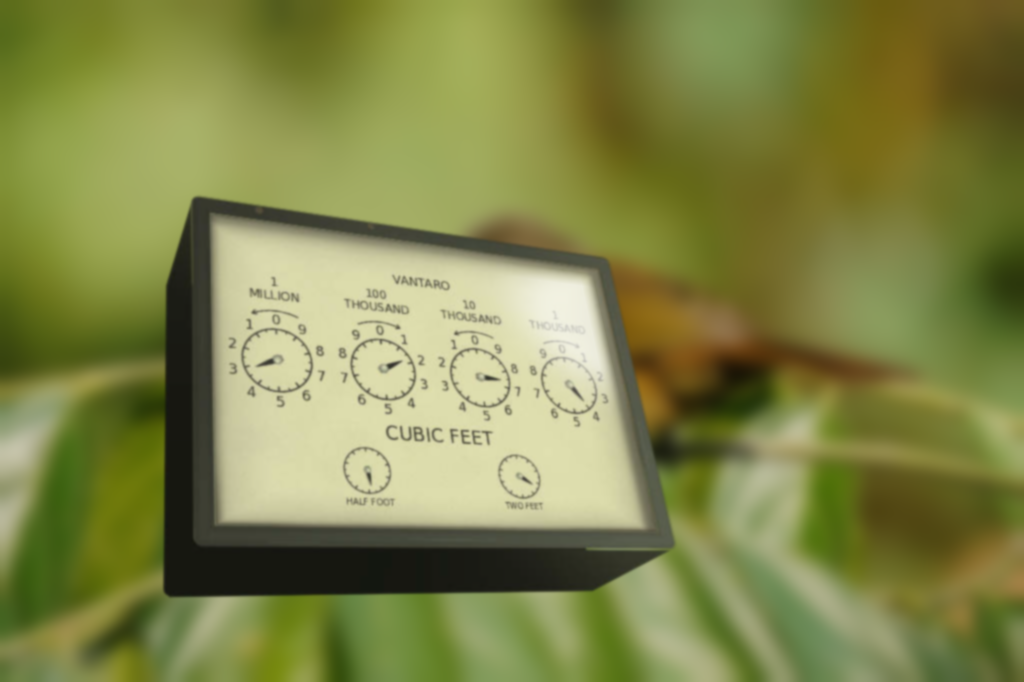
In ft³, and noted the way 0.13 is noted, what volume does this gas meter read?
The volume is 317400
